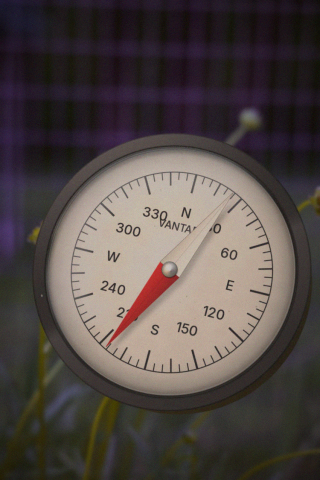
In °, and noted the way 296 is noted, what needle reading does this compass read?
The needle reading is 205
